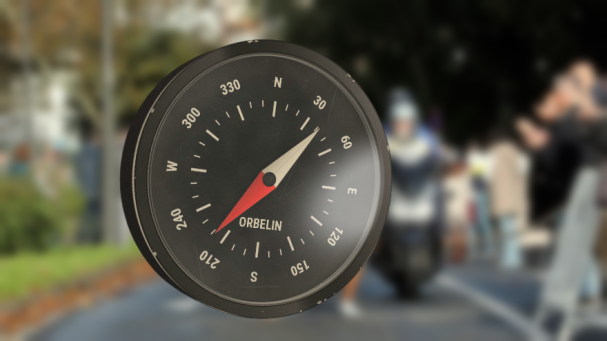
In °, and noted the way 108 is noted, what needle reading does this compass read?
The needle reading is 220
